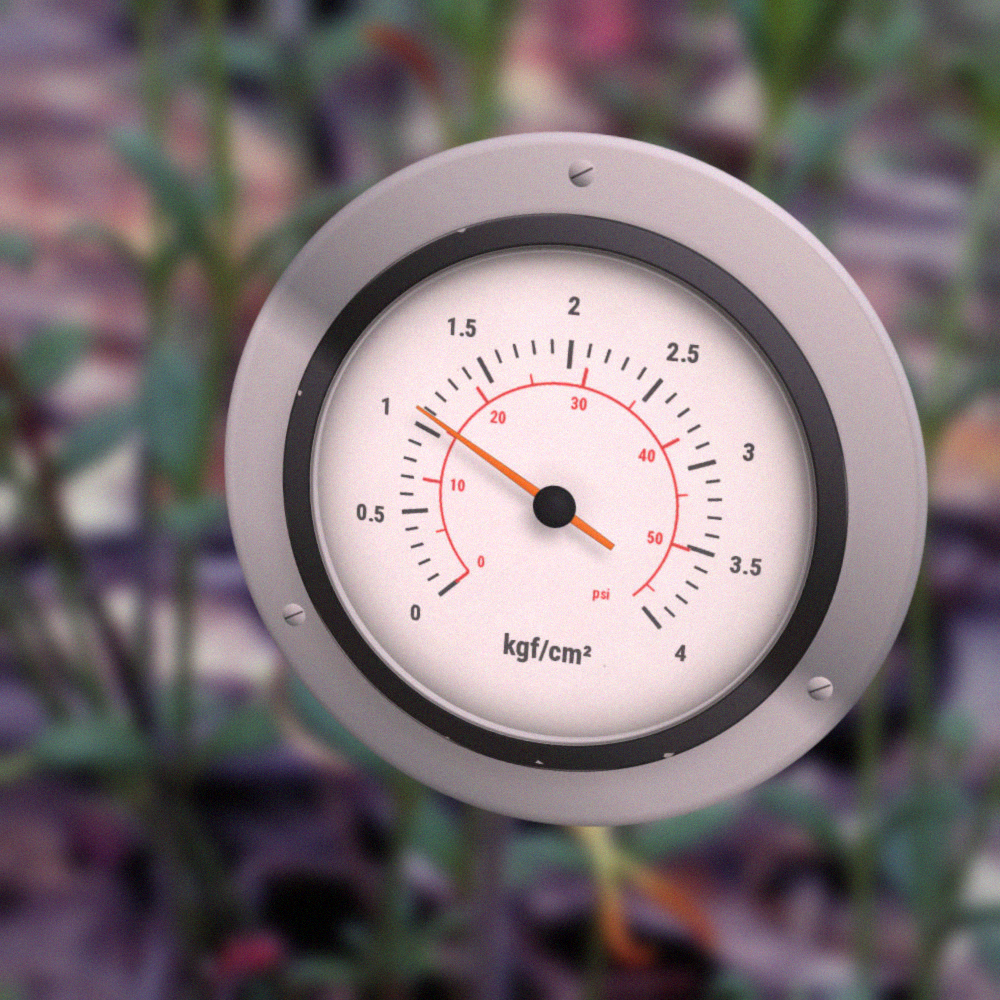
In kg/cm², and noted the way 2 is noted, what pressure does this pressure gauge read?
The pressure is 1.1
